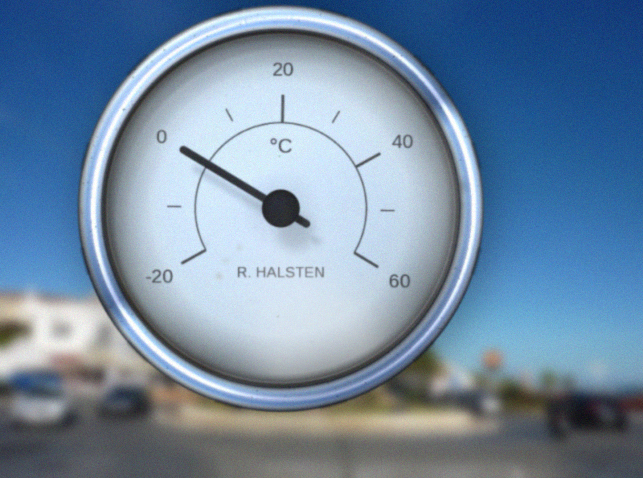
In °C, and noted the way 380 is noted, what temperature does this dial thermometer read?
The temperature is 0
